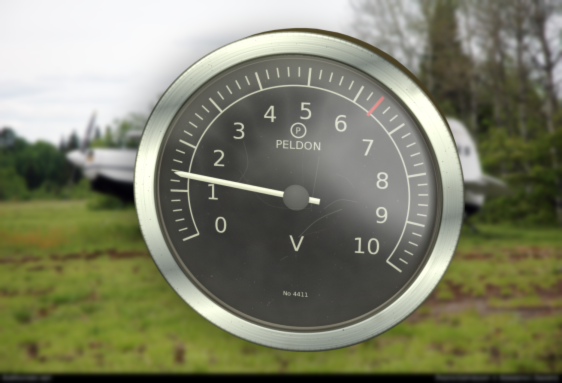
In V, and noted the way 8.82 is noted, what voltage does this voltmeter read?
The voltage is 1.4
